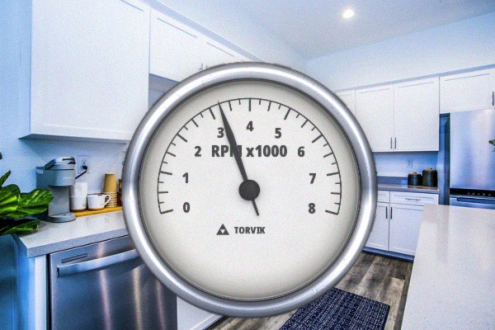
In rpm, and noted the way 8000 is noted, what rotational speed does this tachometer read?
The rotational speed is 3250
